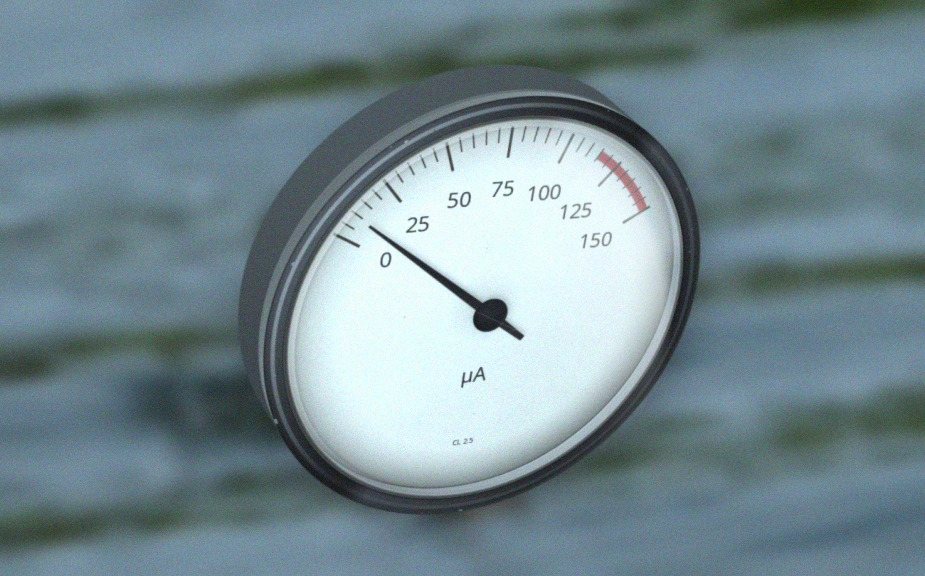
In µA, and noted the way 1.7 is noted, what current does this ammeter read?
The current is 10
